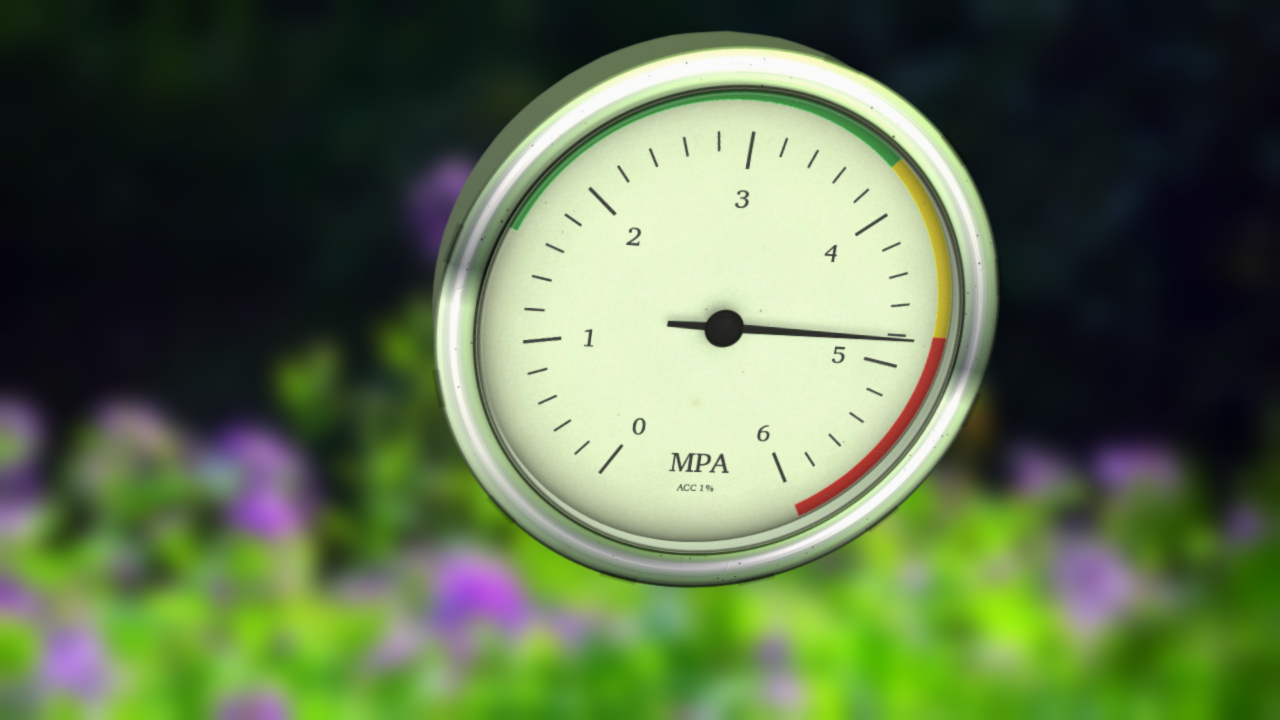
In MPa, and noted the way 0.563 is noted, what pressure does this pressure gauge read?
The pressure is 4.8
